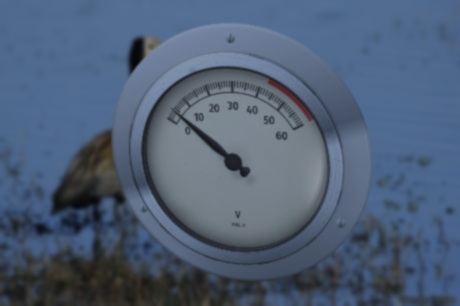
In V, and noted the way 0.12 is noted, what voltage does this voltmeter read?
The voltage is 5
